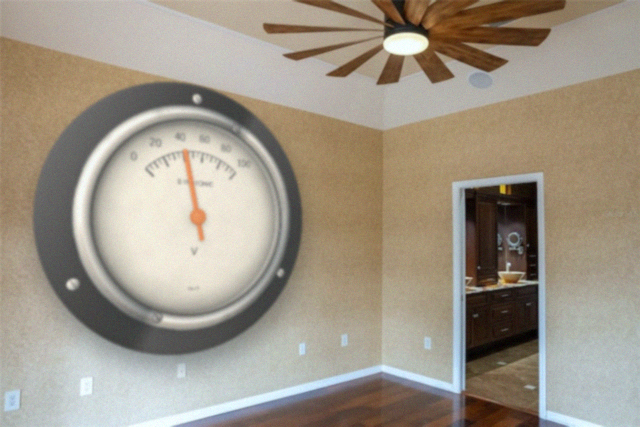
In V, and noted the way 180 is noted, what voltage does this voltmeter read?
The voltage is 40
